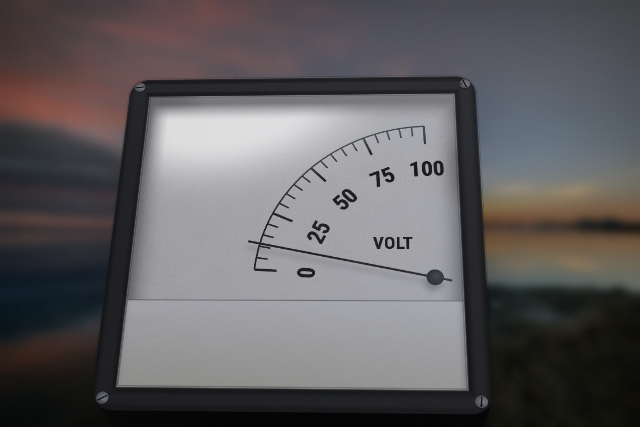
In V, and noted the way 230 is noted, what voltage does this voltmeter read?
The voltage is 10
